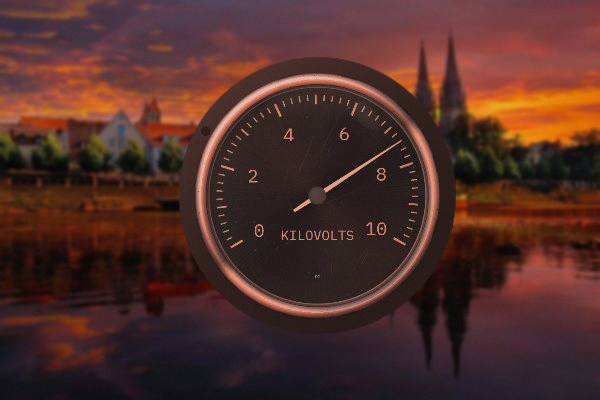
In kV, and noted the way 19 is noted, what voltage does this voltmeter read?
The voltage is 7.4
